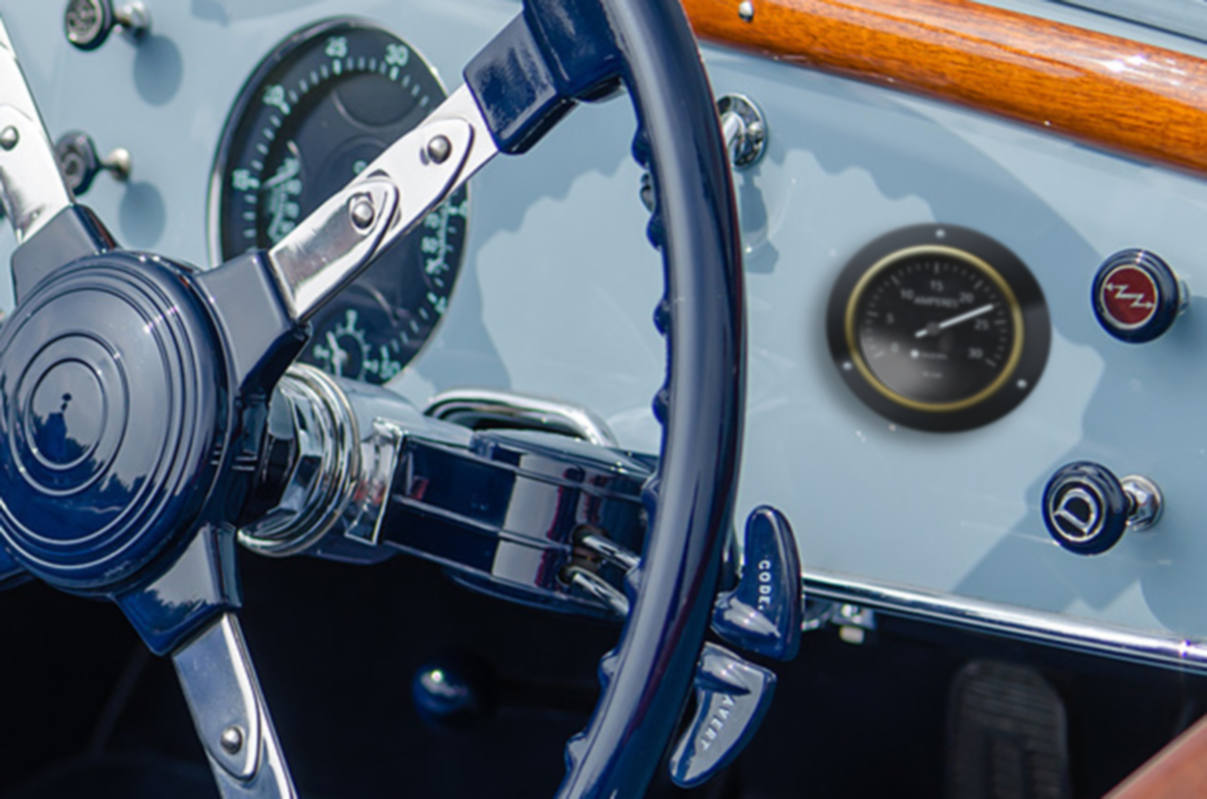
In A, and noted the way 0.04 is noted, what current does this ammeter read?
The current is 23
